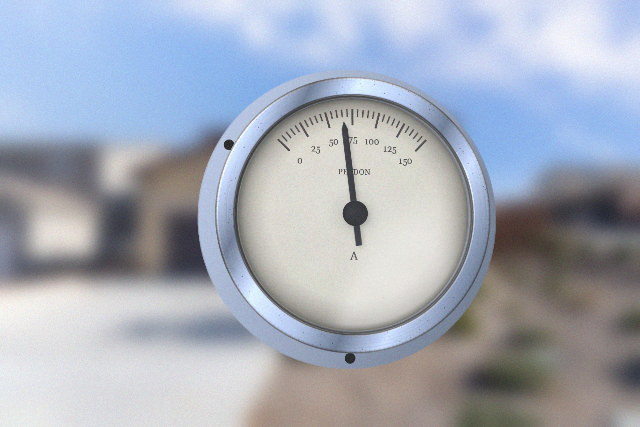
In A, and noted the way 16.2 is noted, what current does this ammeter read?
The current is 65
